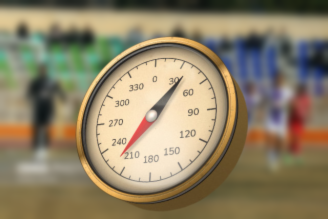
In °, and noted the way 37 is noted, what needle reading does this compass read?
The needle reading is 220
